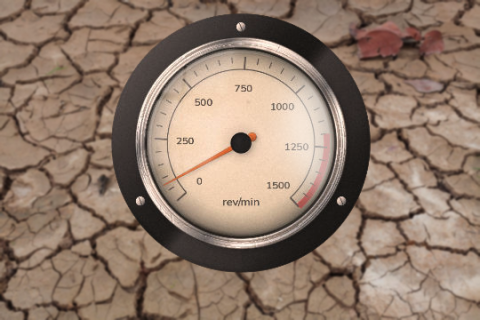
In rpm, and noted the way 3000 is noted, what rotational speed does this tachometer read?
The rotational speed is 75
